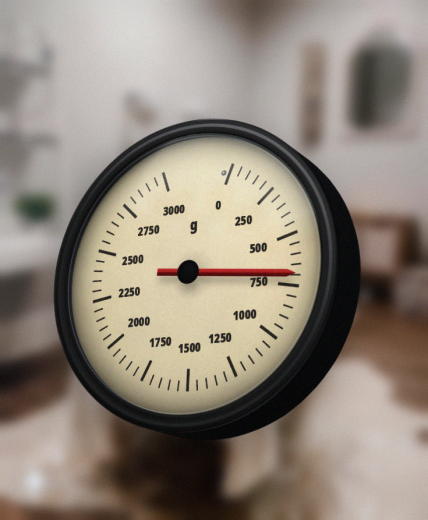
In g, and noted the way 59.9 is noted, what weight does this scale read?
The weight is 700
